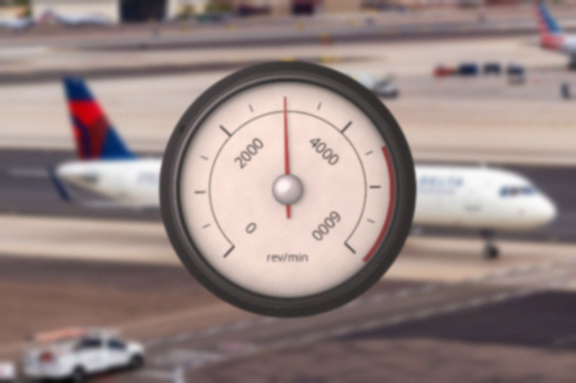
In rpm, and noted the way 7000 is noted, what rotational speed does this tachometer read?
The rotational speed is 3000
